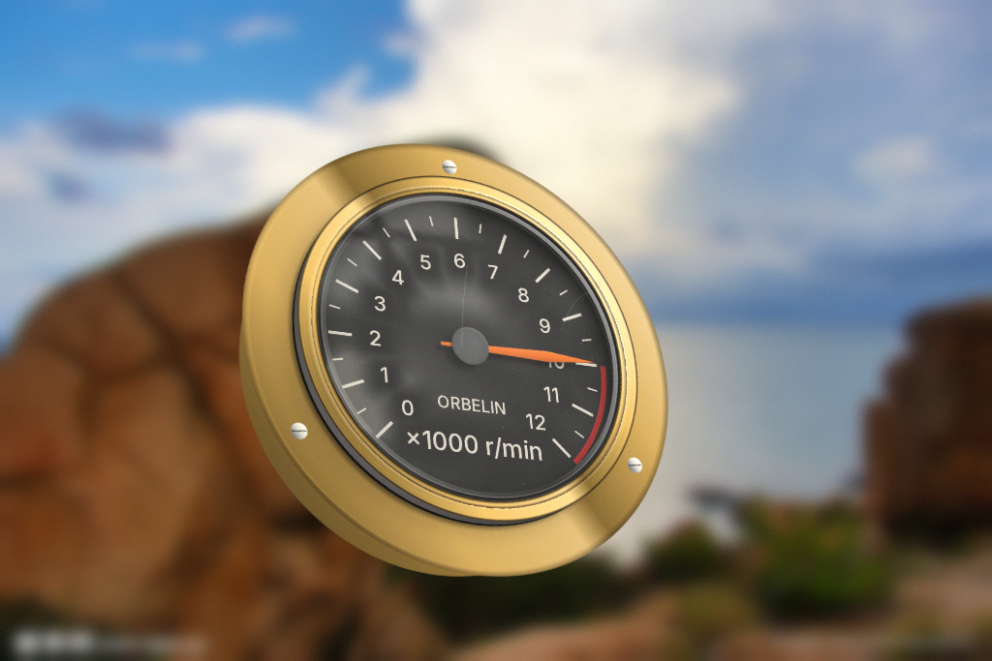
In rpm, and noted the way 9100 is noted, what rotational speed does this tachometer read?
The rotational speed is 10000
